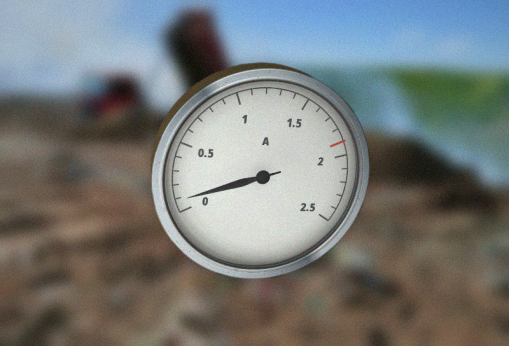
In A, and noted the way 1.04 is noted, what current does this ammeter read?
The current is 0.1
